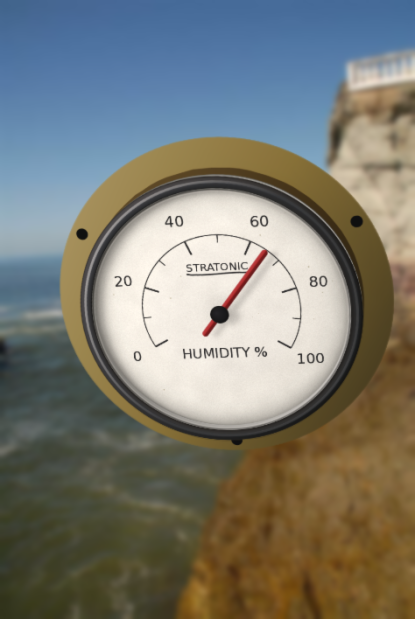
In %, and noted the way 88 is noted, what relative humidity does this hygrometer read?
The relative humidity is 65
